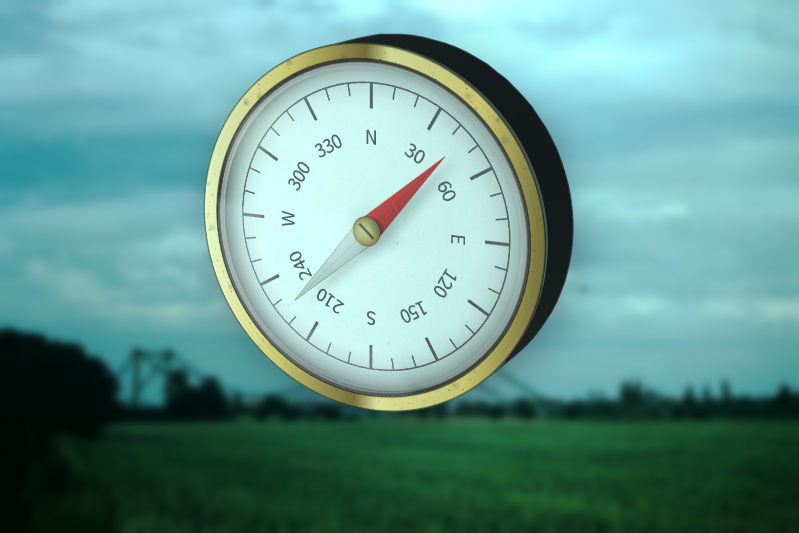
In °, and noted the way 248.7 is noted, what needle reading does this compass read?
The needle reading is 45
